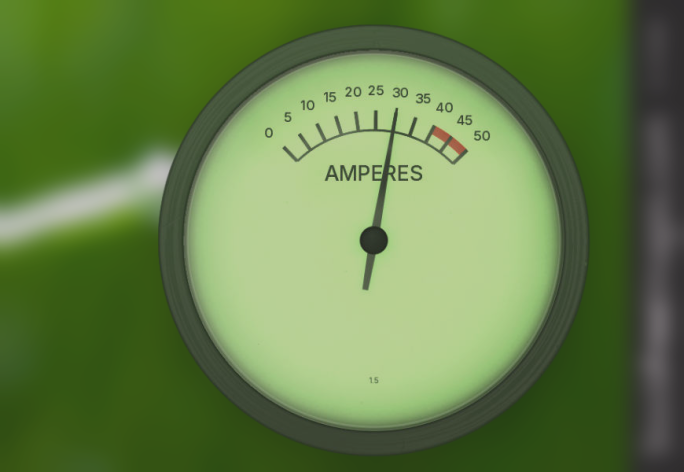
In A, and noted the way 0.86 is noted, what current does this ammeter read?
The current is 30
